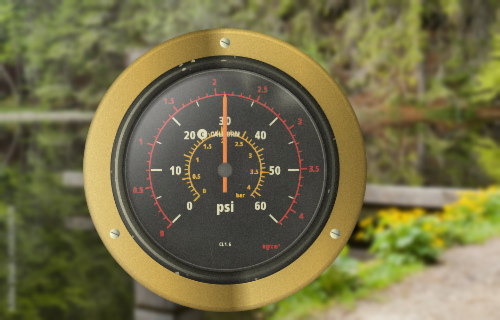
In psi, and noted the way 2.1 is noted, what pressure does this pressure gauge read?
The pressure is 30
